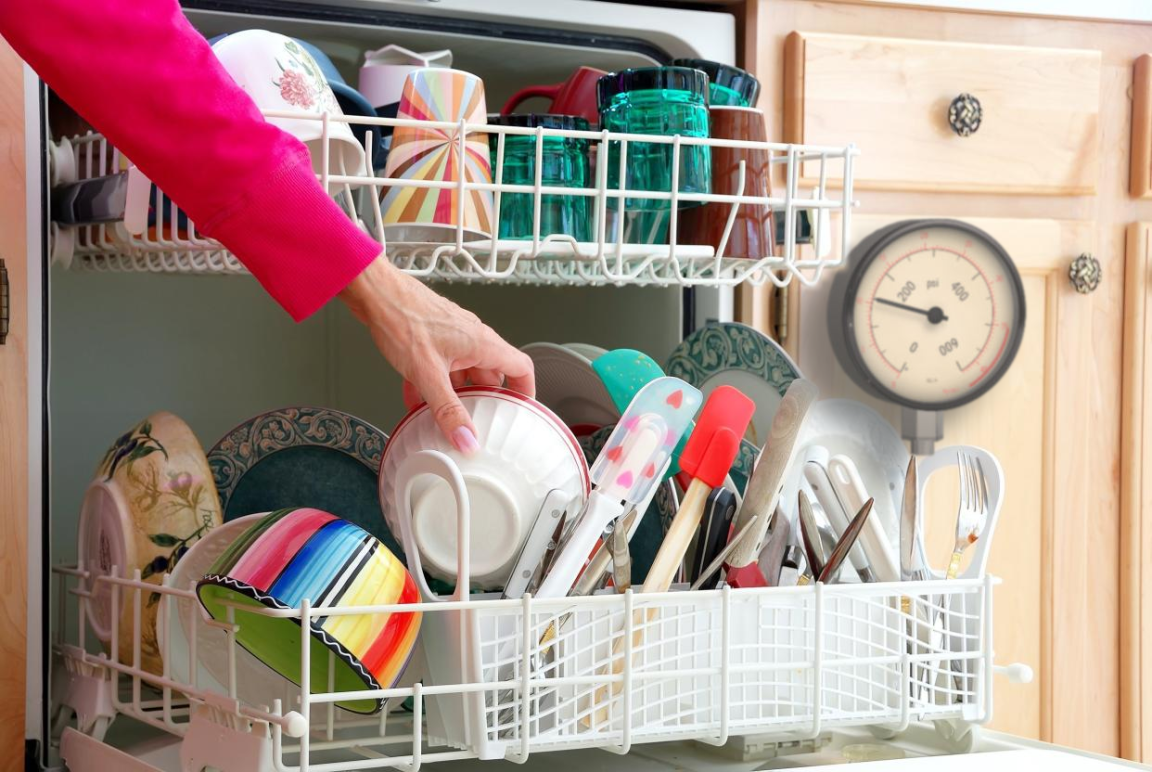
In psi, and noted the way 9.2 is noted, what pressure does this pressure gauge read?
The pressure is 150
